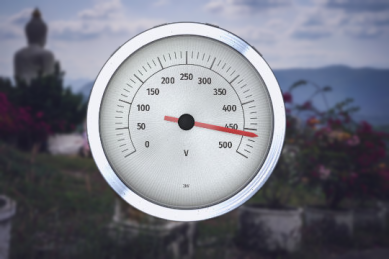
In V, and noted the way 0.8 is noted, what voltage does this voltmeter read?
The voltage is 460
